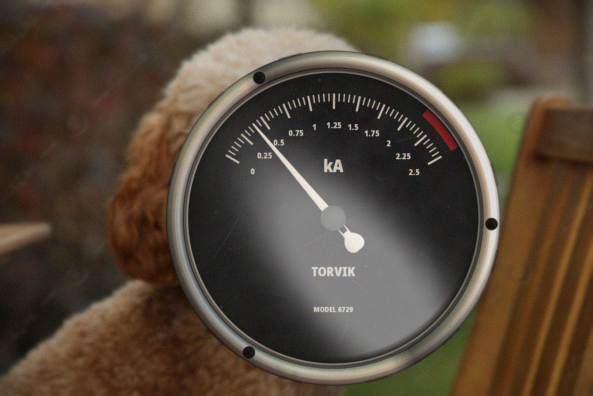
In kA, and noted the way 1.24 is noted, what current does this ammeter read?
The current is 0.4
